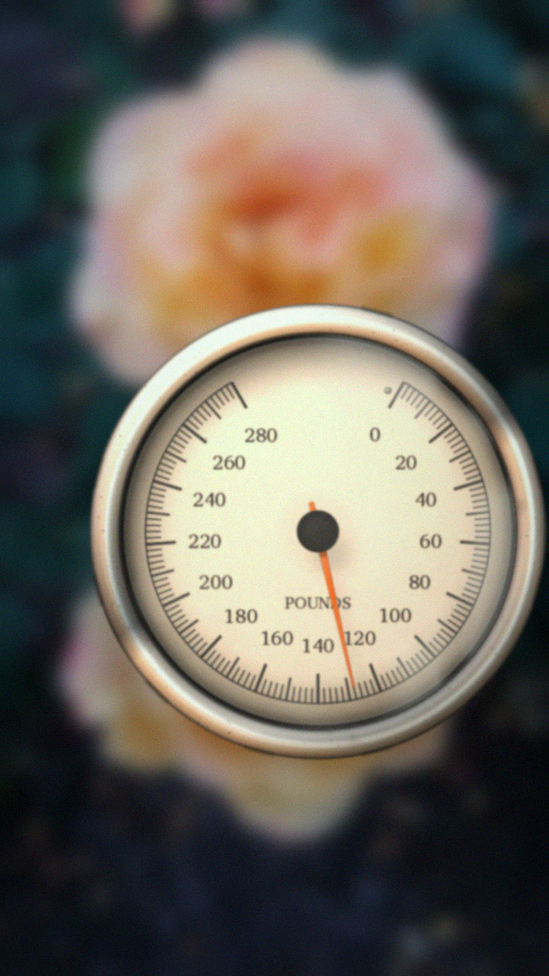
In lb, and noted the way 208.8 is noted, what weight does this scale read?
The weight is 128
